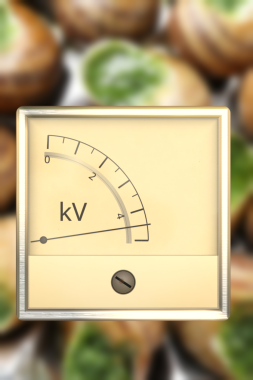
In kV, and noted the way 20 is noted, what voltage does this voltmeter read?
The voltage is 4.5
